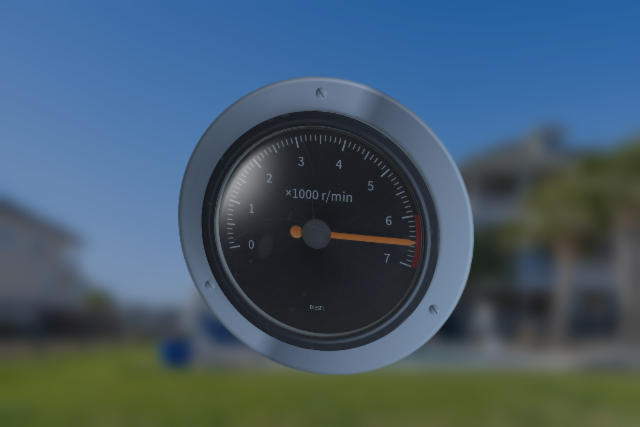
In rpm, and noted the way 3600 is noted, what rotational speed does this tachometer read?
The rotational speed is 6500
